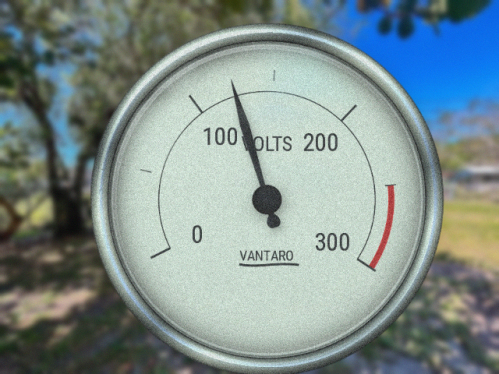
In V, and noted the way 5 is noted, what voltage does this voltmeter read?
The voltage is 125
